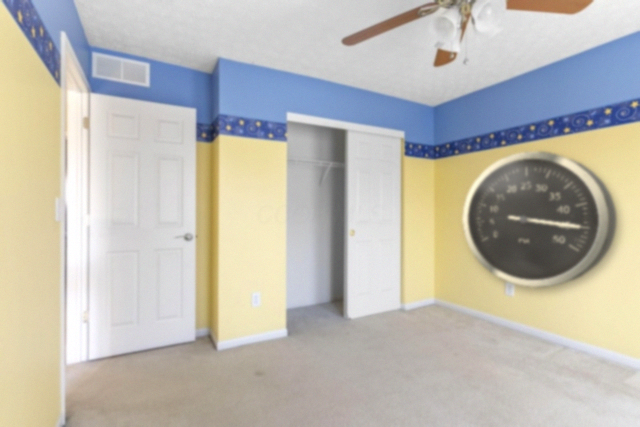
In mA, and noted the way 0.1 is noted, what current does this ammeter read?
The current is 45
